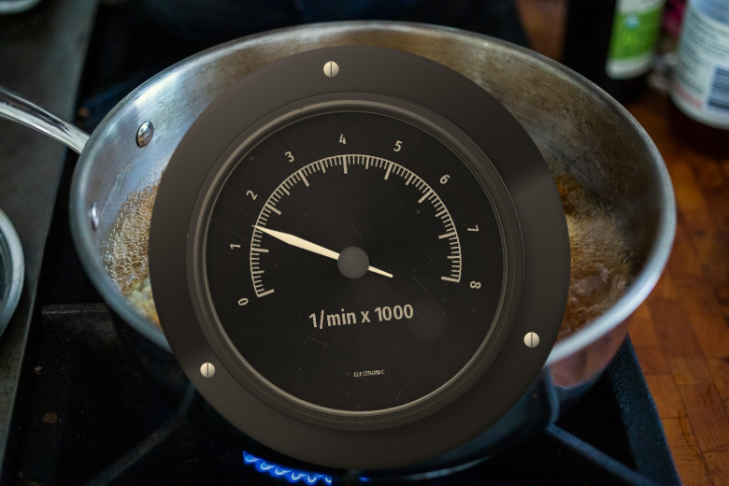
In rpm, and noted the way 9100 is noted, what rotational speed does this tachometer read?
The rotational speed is 1500
